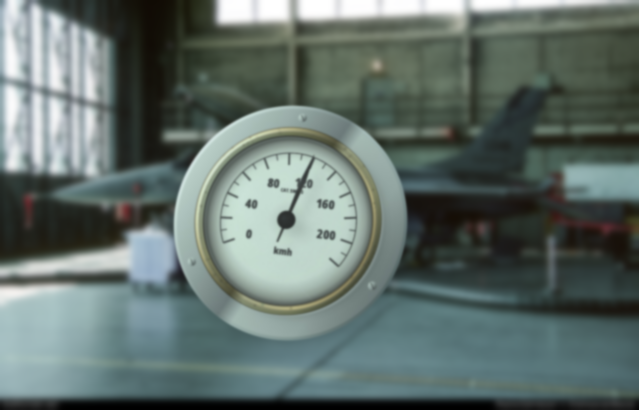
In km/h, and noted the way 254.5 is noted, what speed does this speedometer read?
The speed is 120
